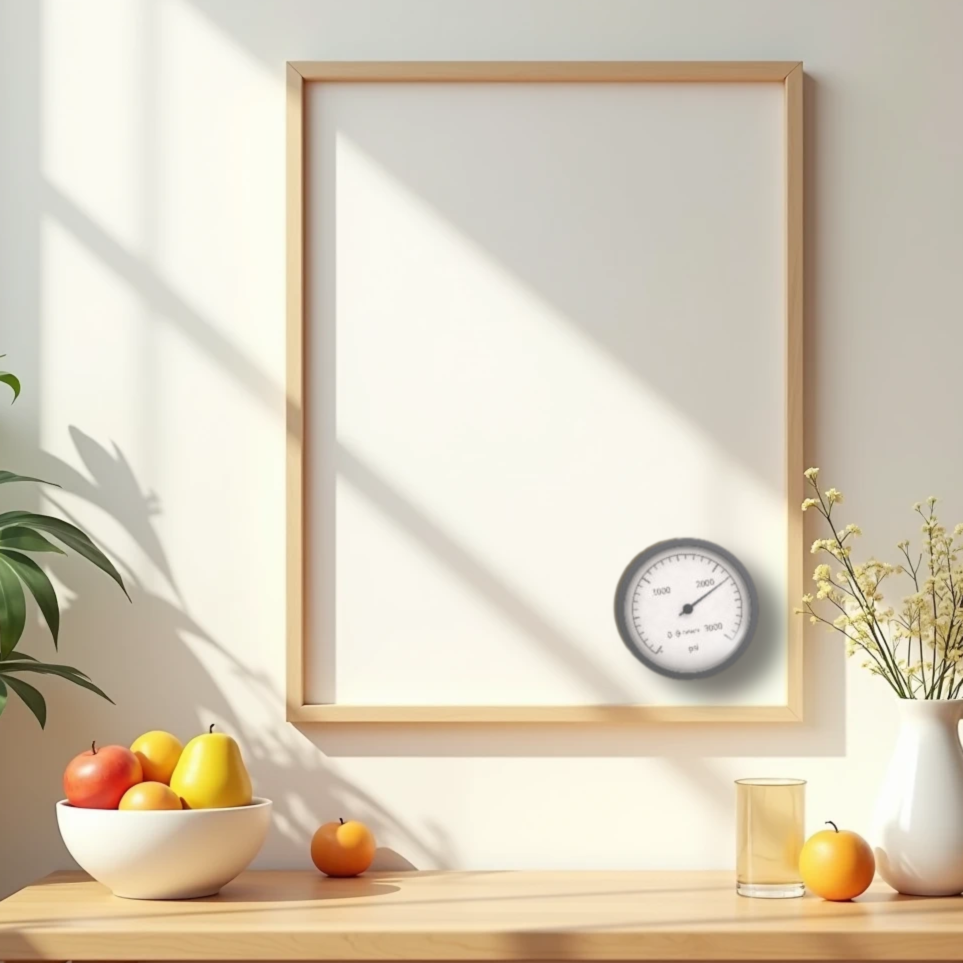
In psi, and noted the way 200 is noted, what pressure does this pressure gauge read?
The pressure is 2200
